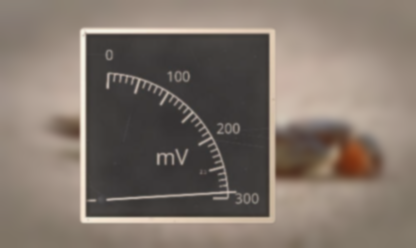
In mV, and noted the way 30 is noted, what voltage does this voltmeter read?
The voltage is 290
